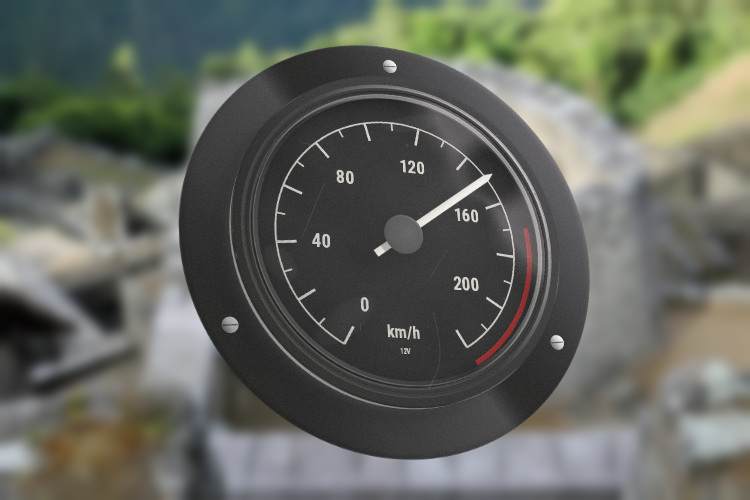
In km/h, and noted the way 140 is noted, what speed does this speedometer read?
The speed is 150
